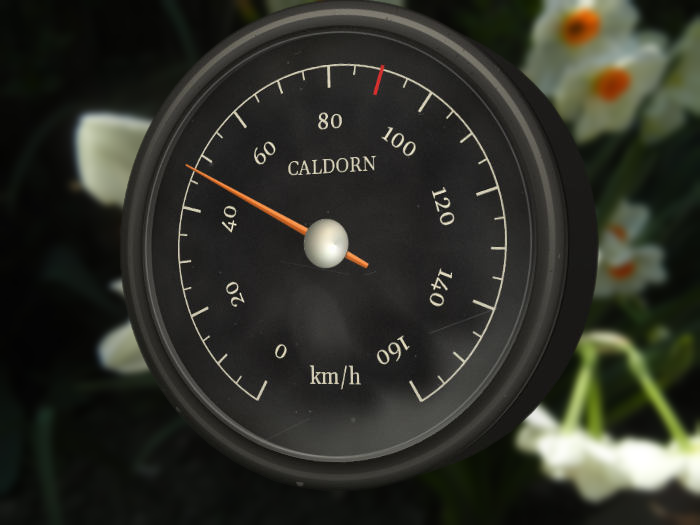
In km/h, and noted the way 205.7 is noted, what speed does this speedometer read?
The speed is 47.5
